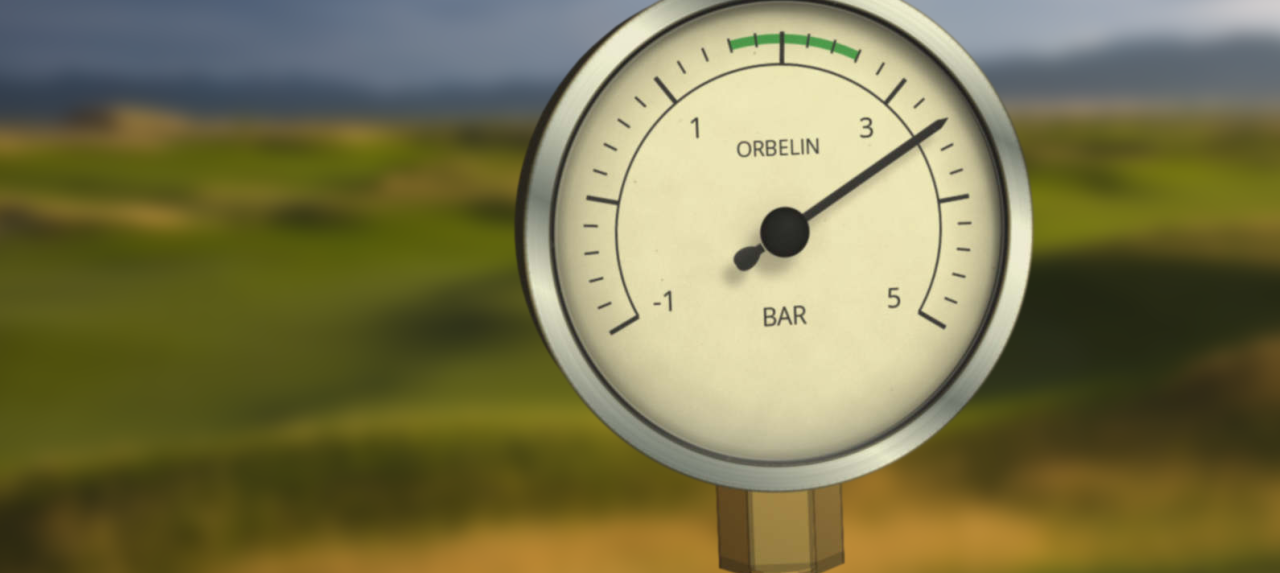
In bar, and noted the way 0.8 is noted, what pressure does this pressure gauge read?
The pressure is 3.4
